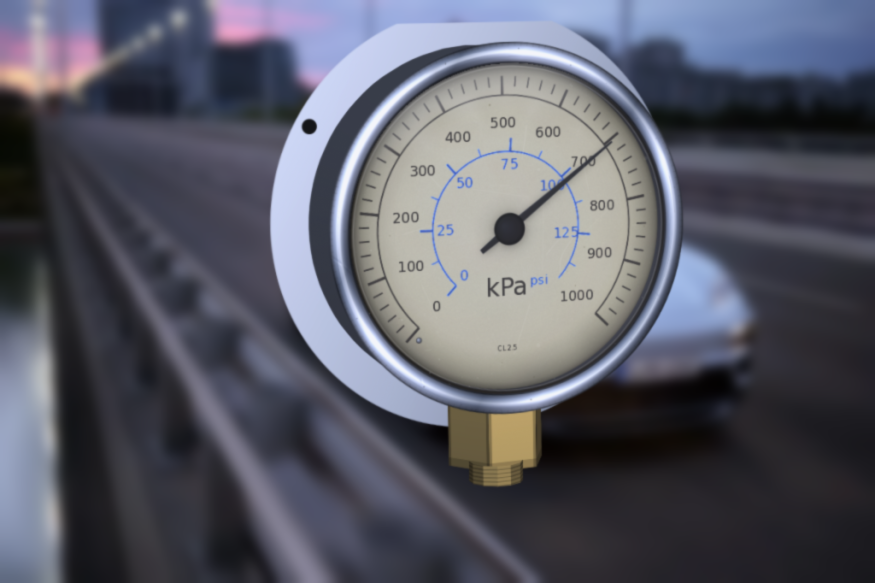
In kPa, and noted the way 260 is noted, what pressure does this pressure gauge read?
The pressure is 700
